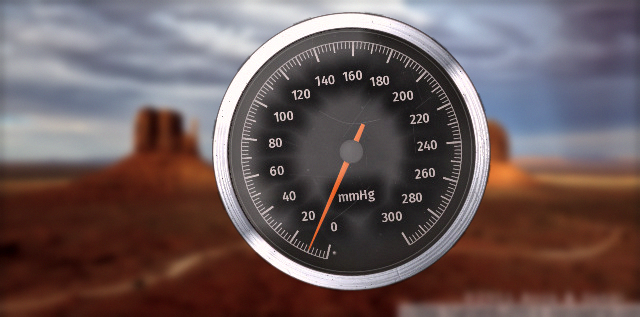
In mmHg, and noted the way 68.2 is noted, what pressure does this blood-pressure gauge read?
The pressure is 10
